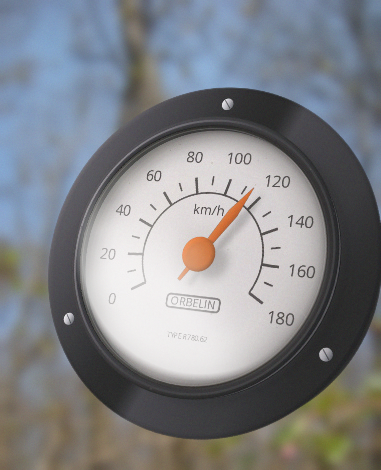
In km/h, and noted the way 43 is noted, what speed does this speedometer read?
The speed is 115
